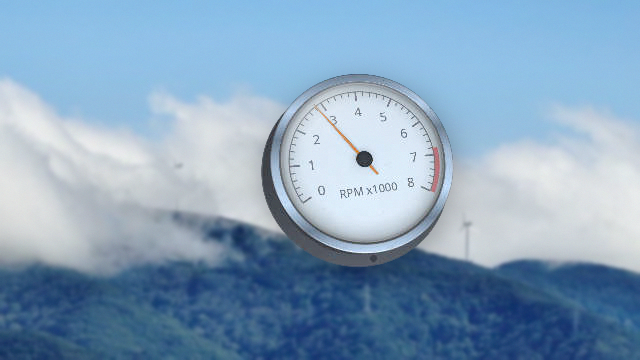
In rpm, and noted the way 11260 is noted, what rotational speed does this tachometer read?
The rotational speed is 2800
